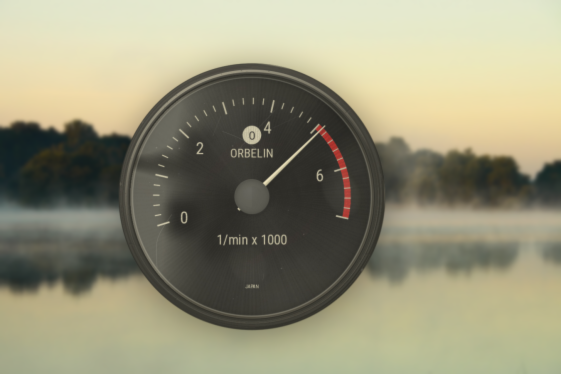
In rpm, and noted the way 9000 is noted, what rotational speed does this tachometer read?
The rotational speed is 5100
